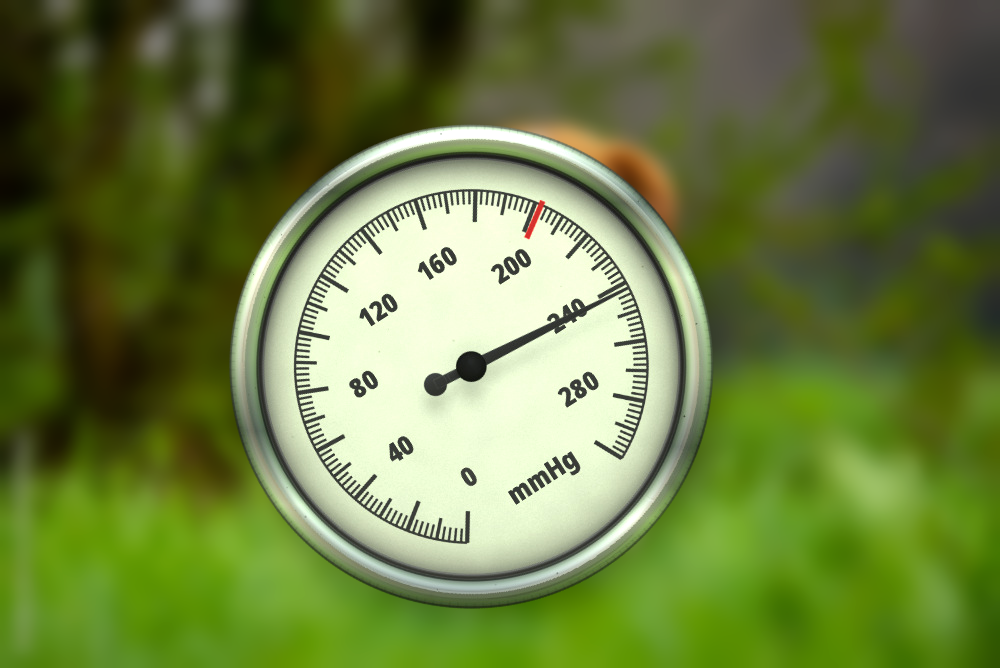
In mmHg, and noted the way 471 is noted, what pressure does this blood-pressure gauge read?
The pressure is 242
